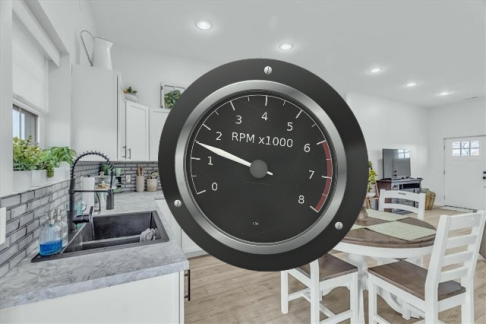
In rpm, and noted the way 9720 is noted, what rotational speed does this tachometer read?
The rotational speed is 1500
